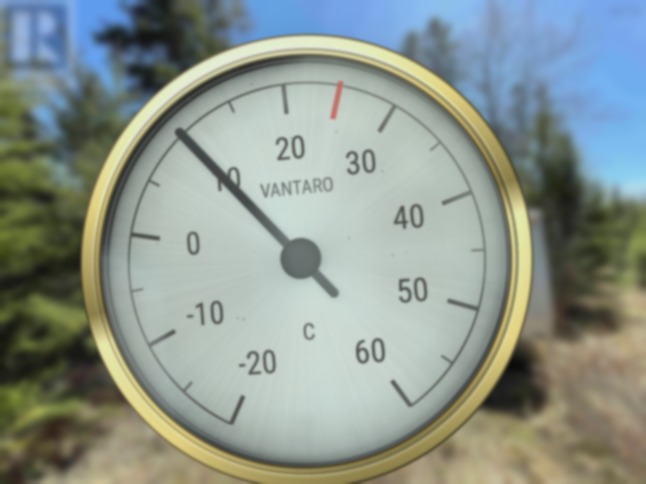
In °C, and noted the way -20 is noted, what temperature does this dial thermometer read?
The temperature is 10
